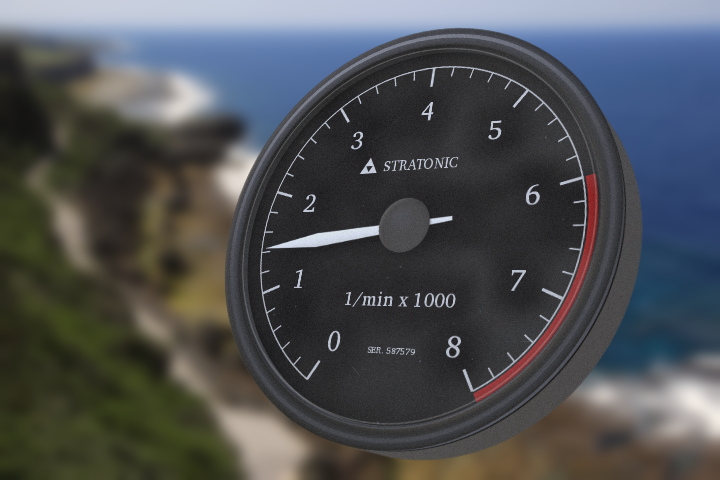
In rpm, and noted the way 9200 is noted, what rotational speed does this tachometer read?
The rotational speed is 1400
